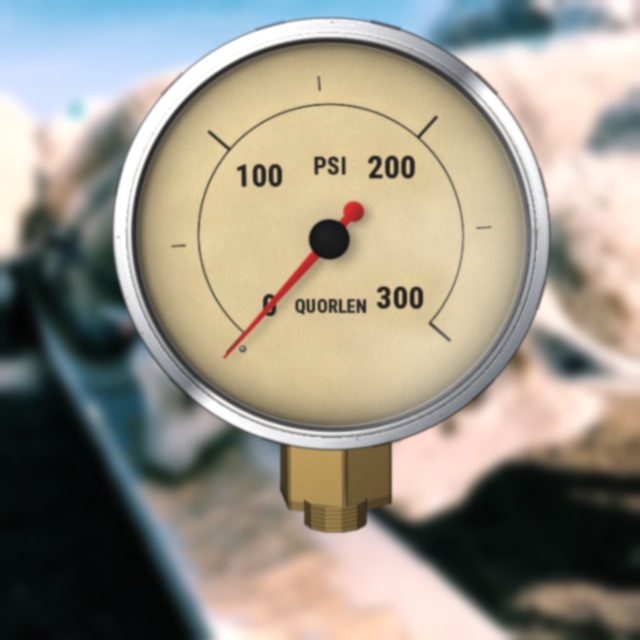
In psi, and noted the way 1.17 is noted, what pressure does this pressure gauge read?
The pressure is 0
